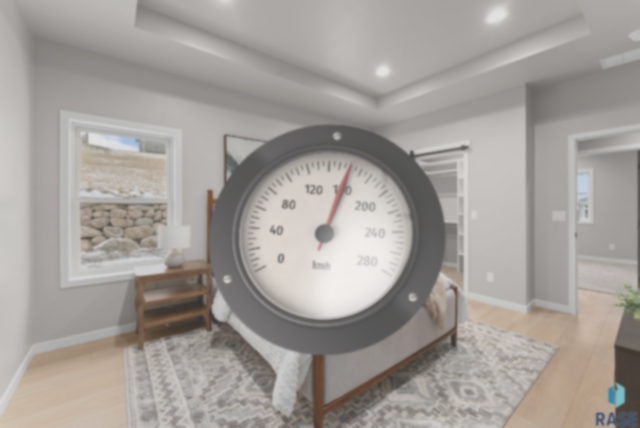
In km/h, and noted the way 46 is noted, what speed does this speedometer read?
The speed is 160
